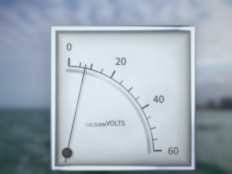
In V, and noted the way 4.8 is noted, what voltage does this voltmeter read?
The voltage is 7.5
